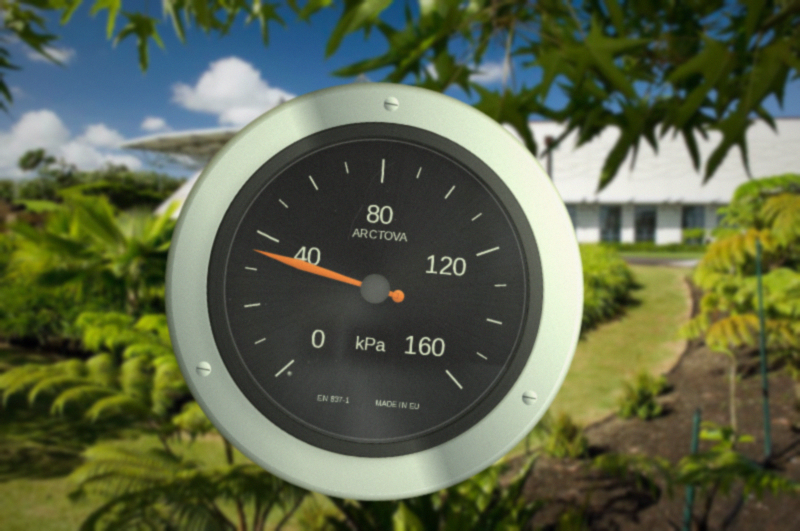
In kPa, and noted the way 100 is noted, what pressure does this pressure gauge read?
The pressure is 35
